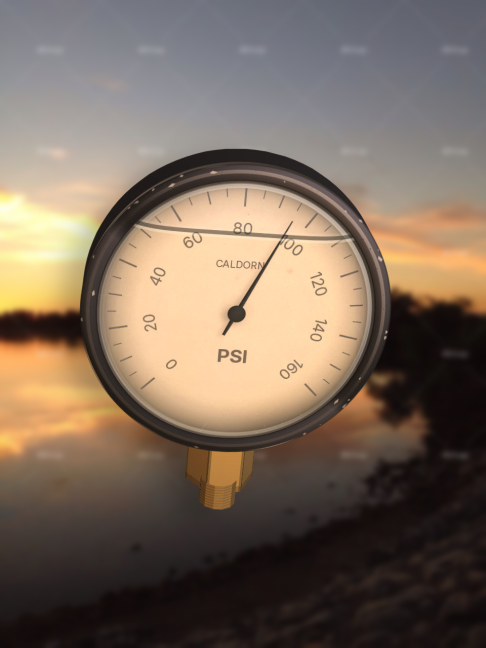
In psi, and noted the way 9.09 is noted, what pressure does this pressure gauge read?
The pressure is 95
